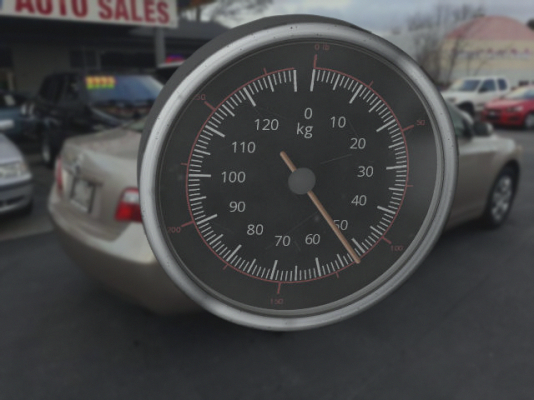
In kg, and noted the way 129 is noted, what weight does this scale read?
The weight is 52
